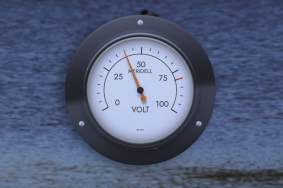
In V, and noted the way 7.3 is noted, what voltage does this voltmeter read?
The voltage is 40
